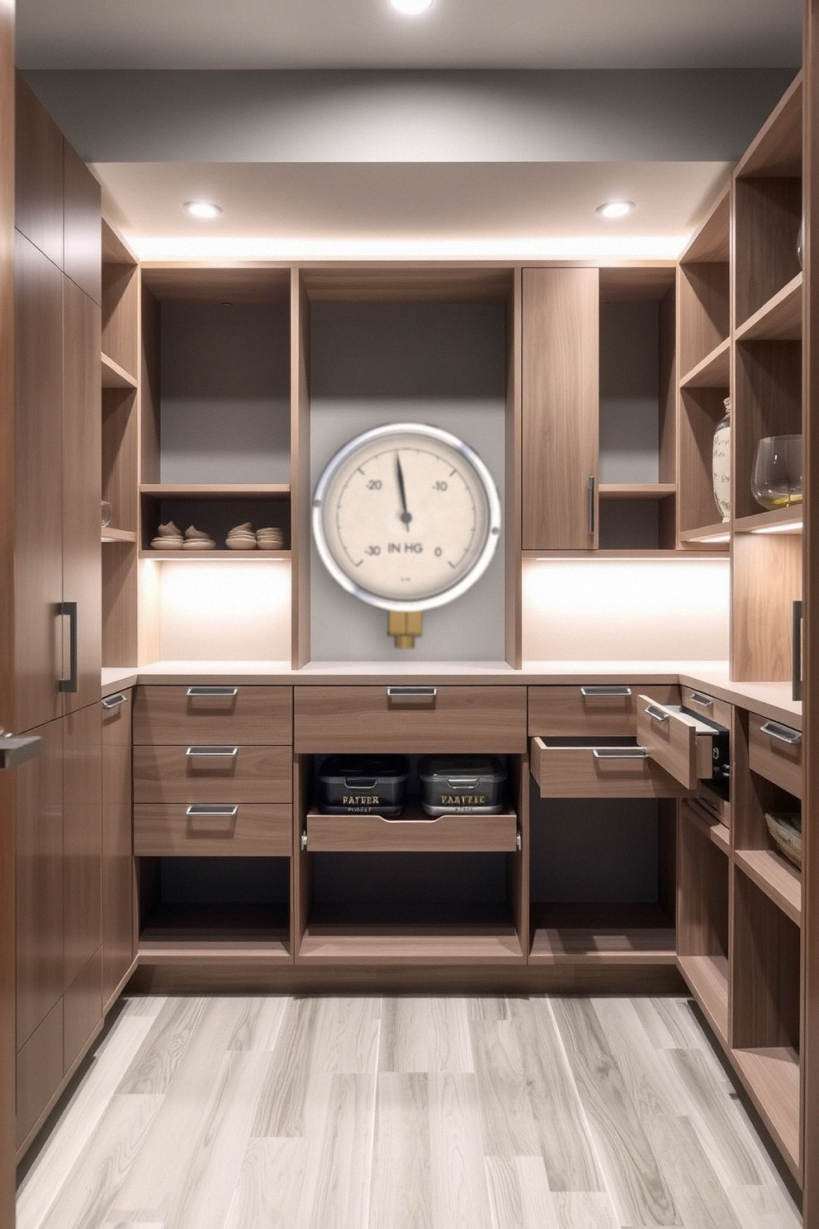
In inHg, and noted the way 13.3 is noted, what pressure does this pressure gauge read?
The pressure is -16
